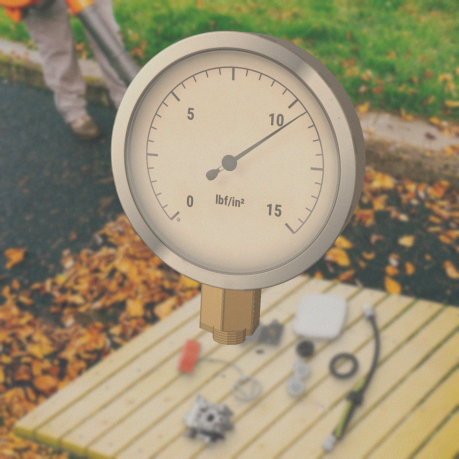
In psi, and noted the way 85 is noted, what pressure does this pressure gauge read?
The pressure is 10.5
